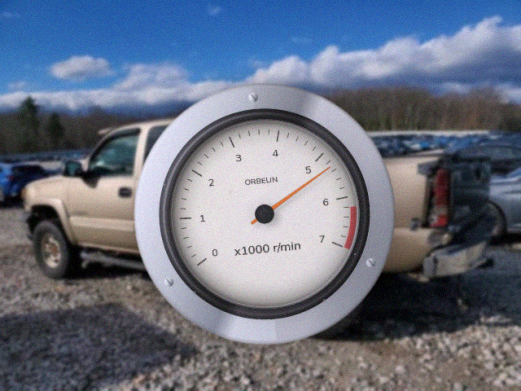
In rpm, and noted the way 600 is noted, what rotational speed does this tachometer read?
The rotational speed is 5300
